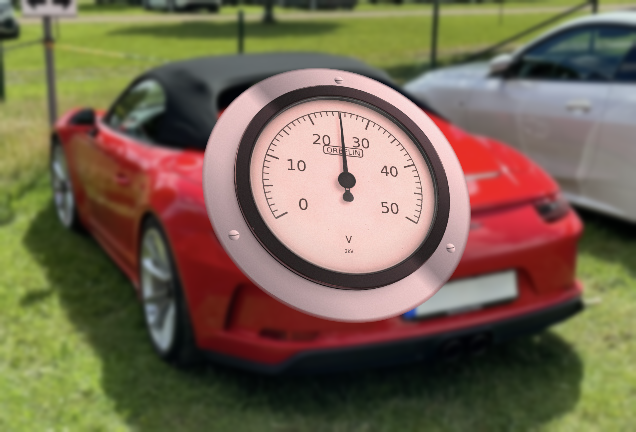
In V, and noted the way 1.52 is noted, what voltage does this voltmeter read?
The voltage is 25
